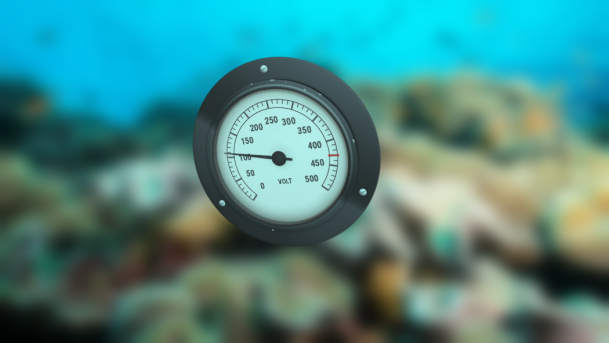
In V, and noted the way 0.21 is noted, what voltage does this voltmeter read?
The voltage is 110
